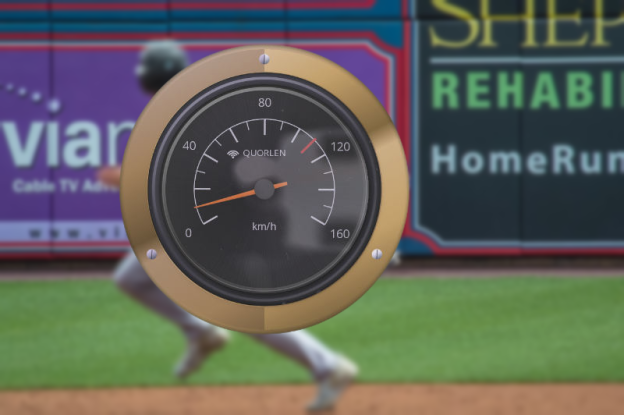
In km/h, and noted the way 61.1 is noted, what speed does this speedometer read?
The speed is 10
